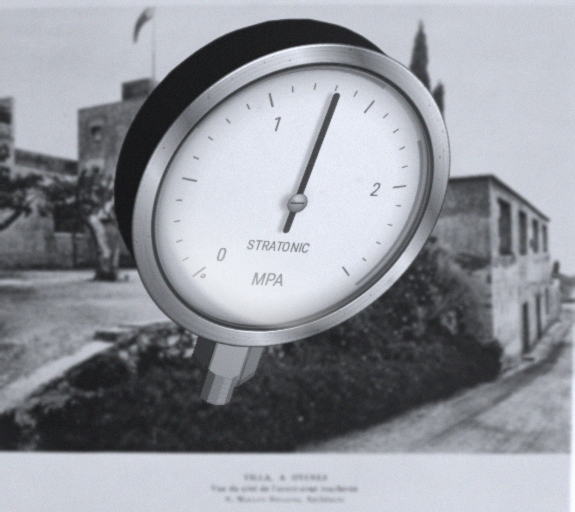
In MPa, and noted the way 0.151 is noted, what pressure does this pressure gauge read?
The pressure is 1.3
